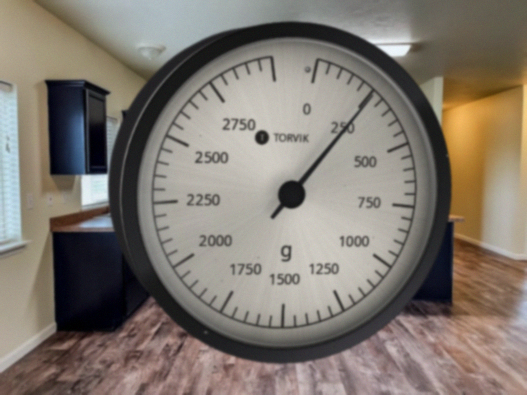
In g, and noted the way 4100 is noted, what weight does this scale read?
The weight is 250
